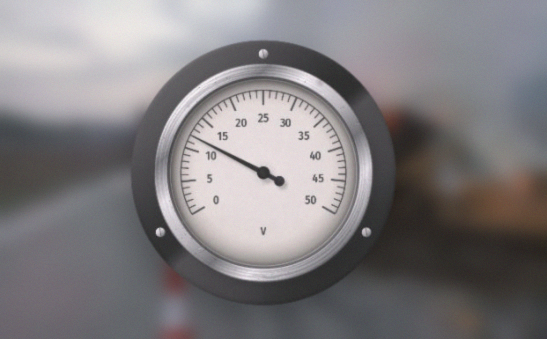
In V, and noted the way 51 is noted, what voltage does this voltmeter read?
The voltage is 12
